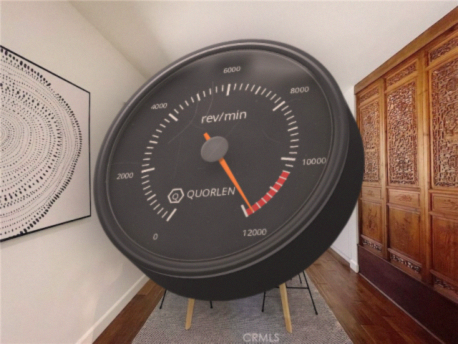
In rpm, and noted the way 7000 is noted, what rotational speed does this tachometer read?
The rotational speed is 11800
